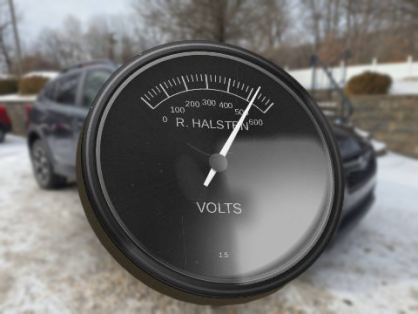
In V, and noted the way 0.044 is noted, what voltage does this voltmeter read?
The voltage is 520
